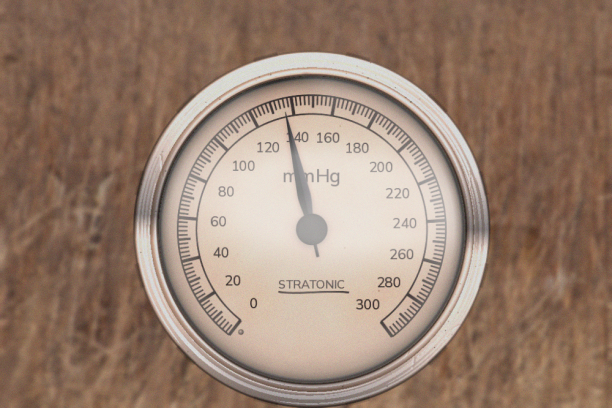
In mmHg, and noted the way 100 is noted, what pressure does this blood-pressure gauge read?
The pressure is 136
